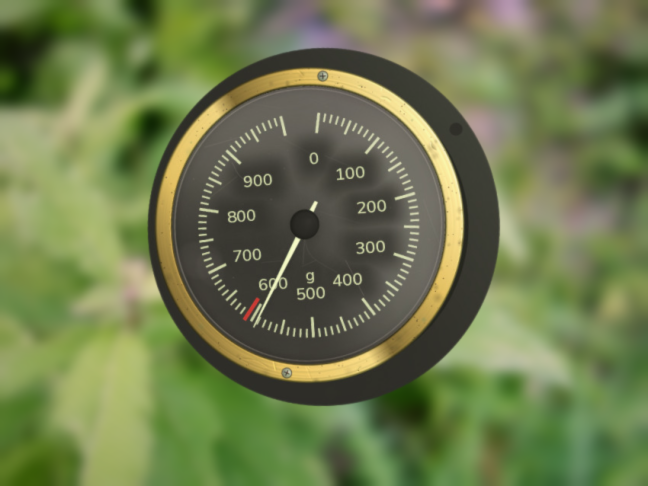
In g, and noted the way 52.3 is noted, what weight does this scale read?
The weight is 590
